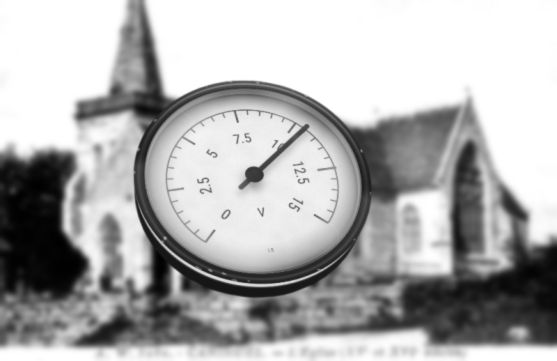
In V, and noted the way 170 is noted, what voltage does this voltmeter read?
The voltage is 10.5
